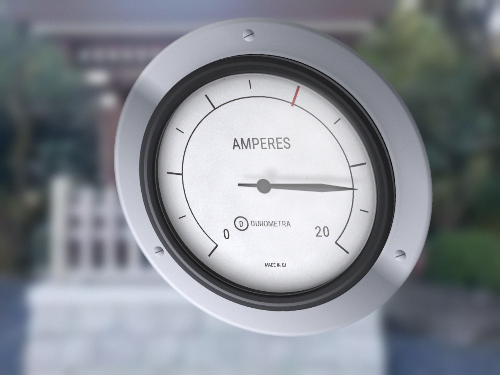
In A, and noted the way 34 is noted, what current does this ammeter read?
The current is 17
